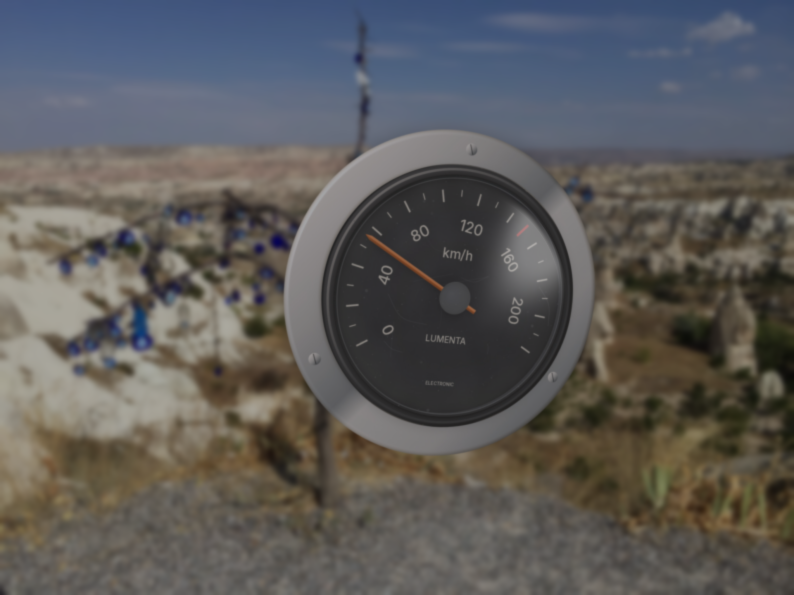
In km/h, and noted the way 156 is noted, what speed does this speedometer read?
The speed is 55
